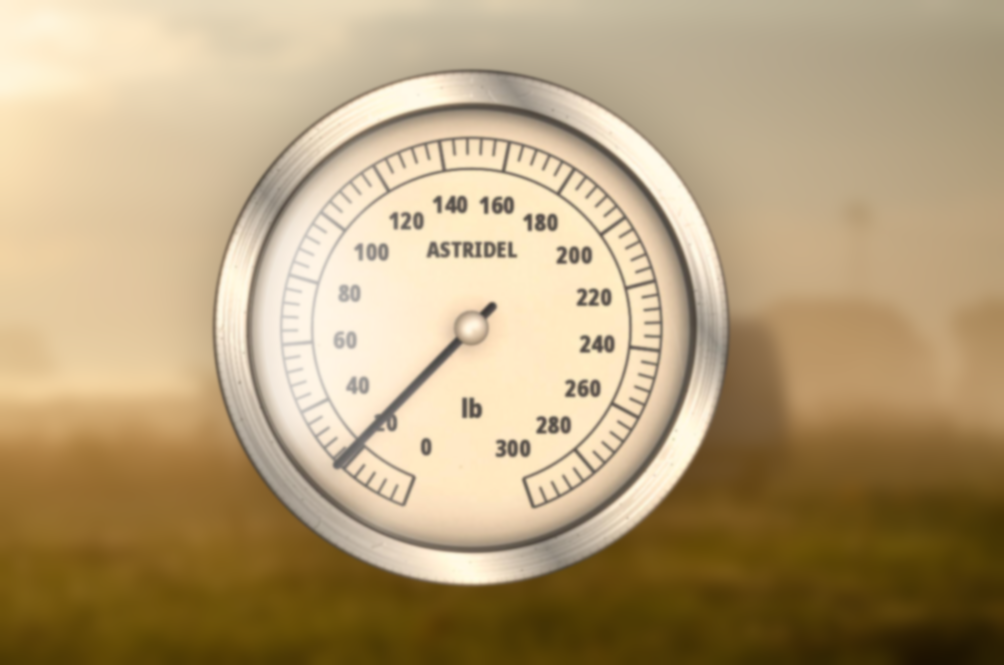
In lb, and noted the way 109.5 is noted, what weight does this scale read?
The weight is 22
